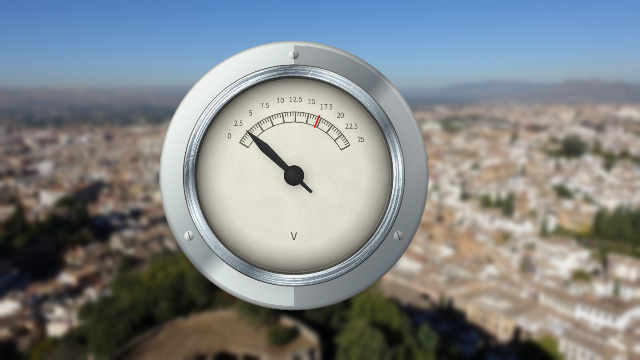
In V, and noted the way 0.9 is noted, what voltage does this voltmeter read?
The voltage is 2.5
